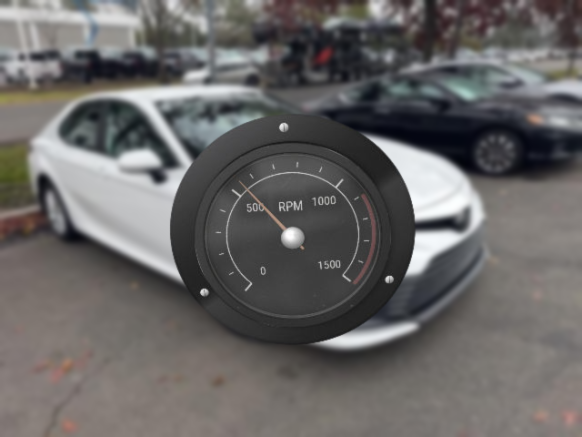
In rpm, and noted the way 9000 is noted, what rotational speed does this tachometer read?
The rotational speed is 550
